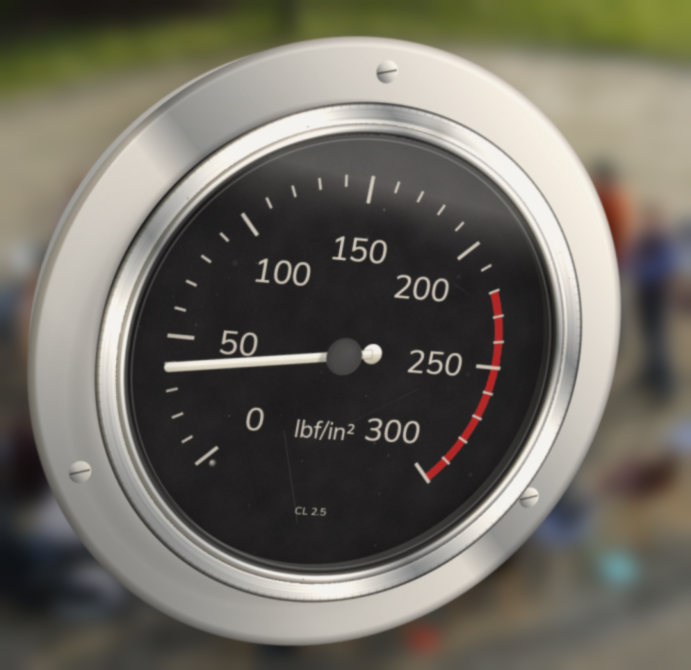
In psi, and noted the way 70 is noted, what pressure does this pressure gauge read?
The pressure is 40
